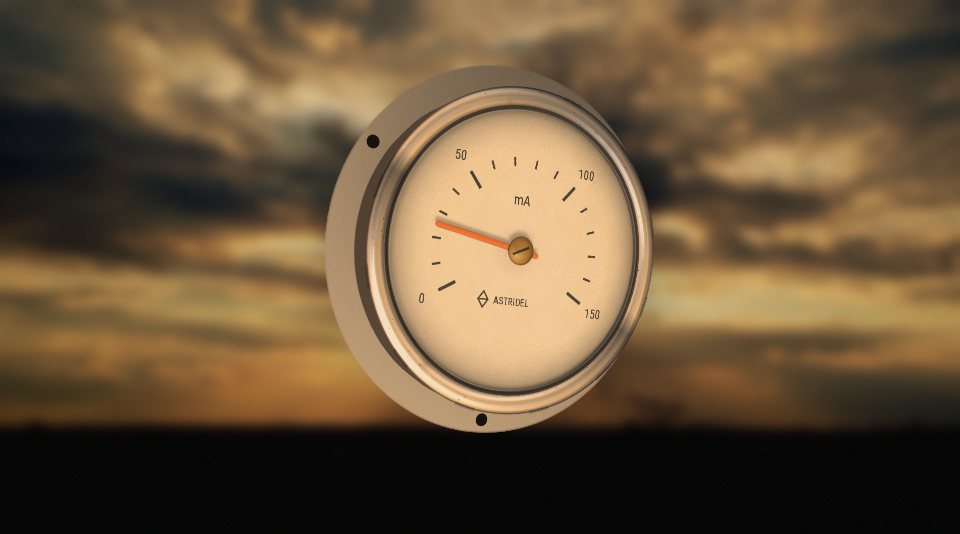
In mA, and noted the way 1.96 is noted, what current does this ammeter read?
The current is 25
